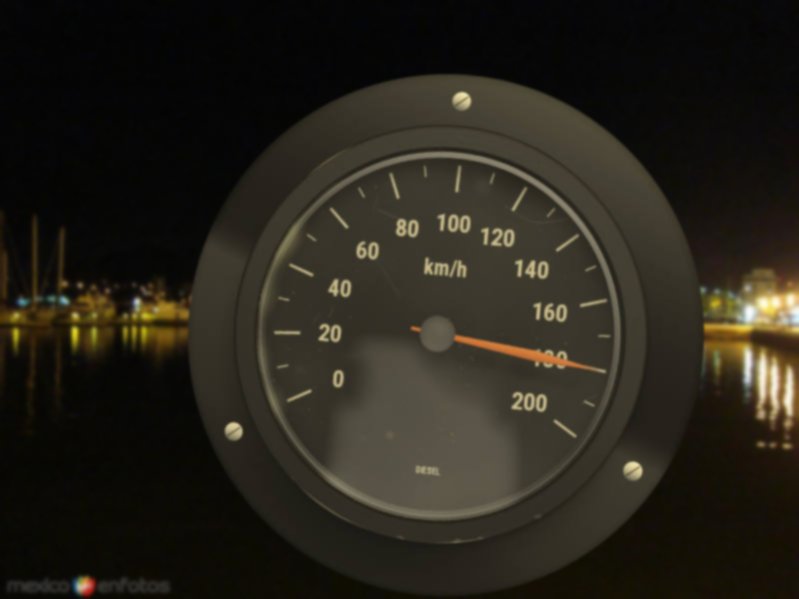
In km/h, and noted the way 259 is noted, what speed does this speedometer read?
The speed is 180
